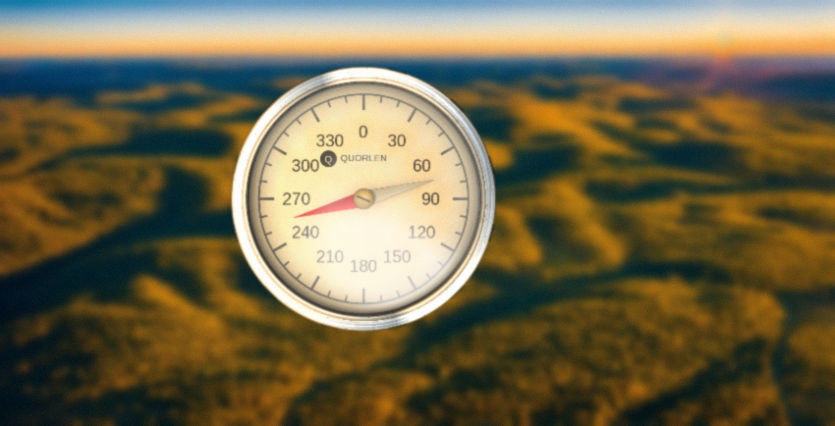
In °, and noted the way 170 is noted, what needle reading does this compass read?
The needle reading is 255
